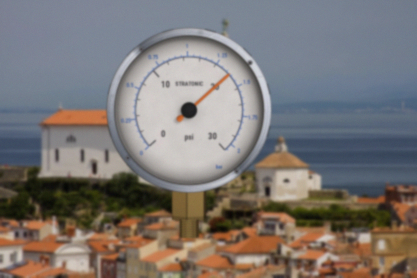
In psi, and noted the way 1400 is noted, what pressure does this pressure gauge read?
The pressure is 20
